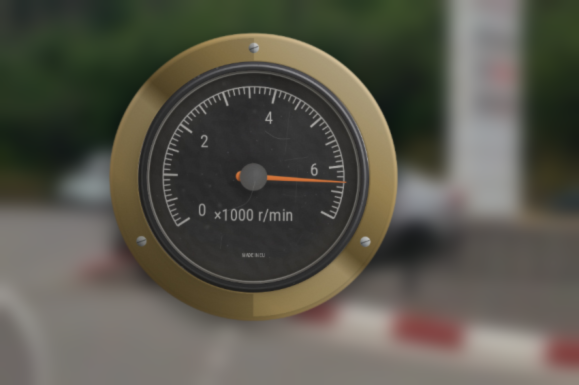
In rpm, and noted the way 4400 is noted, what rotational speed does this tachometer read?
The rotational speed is 6300
